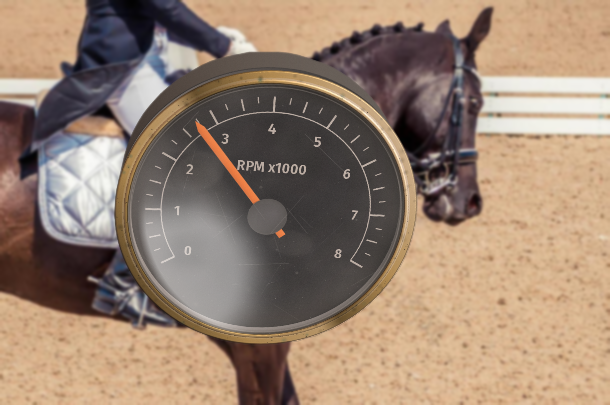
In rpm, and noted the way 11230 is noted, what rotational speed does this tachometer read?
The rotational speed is 2750
